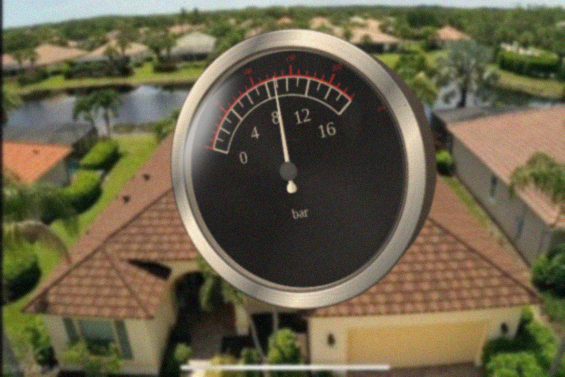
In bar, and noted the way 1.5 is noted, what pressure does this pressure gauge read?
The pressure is 9
